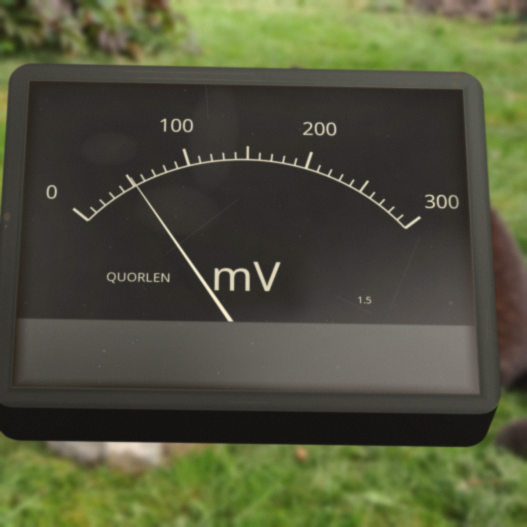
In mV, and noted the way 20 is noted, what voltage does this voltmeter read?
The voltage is 50
